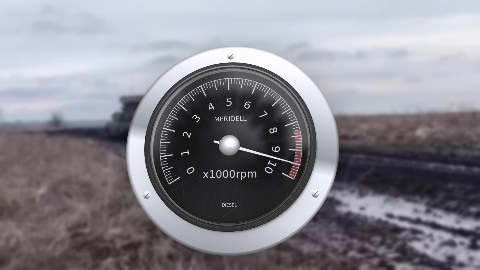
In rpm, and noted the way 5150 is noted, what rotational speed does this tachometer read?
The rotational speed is 9500
